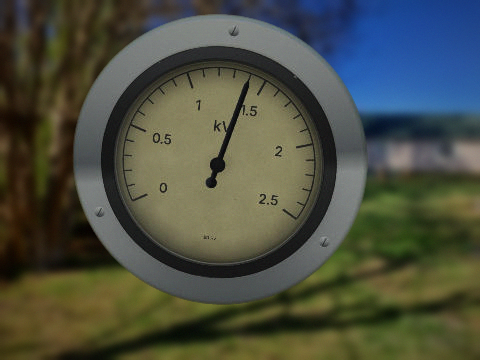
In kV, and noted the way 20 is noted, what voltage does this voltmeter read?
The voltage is 1.4
